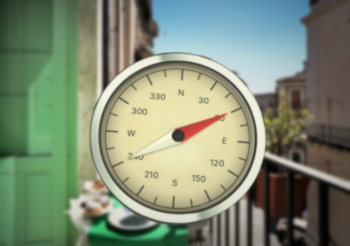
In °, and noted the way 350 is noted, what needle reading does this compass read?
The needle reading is 60
